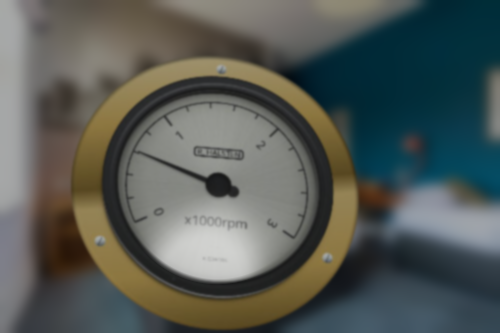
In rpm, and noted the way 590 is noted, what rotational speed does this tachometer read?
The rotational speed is 600
